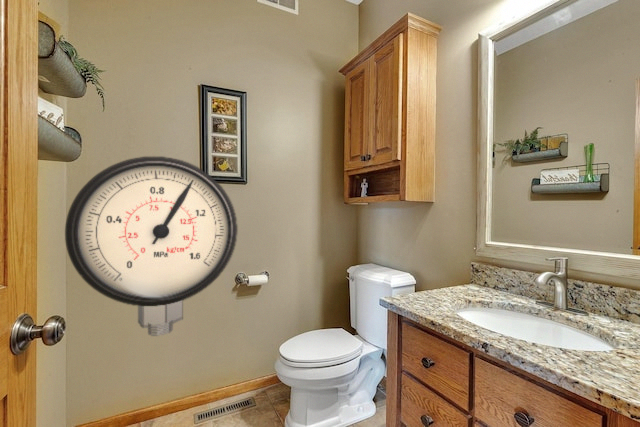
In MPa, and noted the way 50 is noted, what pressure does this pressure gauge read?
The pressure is 1
